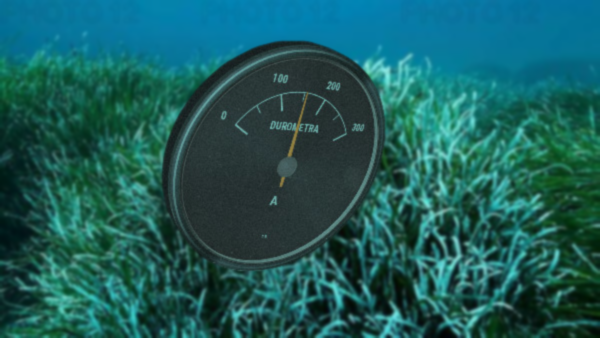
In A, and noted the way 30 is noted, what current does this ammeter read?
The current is 150
